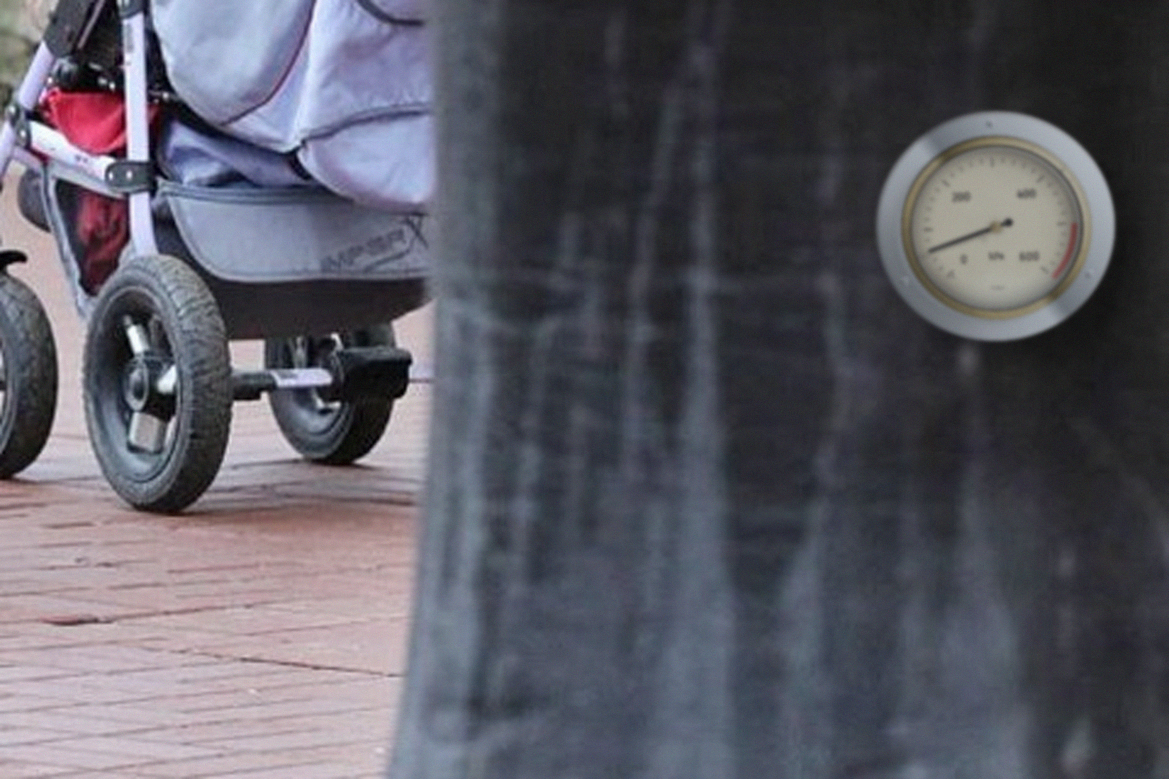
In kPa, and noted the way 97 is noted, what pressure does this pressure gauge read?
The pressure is 60
